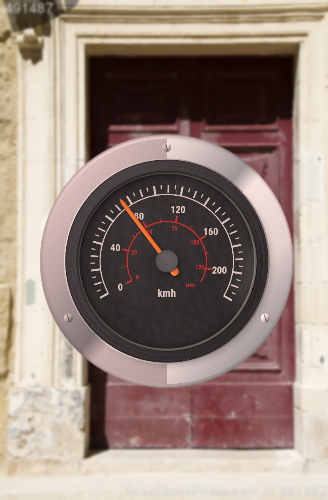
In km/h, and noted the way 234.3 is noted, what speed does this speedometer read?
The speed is 75
